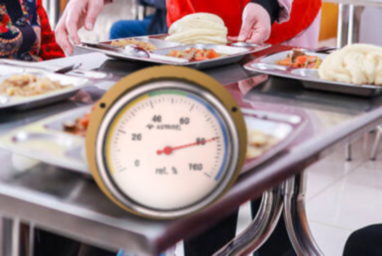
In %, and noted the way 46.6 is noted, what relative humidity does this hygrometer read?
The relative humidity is 80
